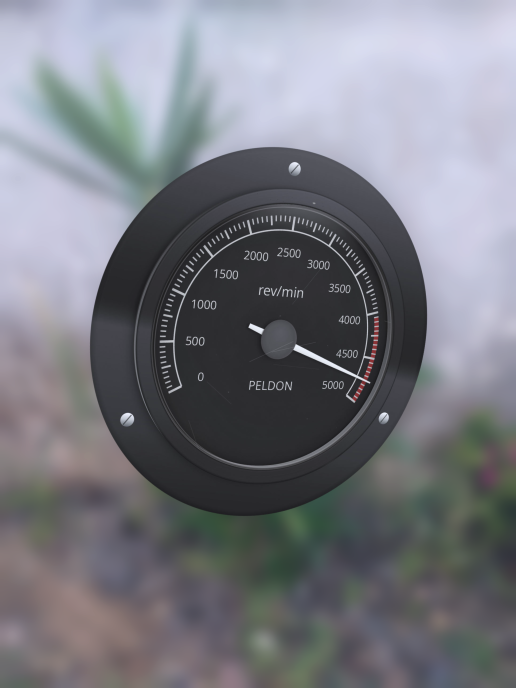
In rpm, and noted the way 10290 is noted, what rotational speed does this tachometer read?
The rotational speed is 4750
